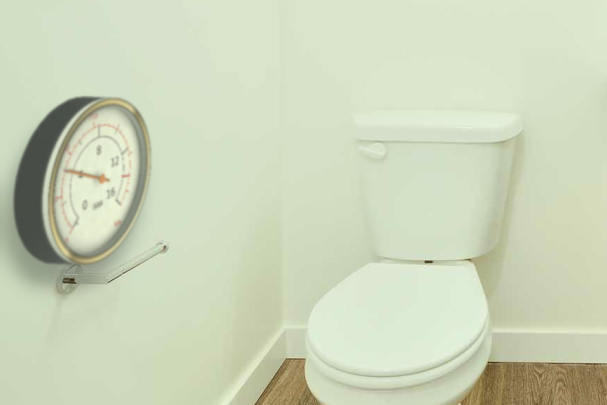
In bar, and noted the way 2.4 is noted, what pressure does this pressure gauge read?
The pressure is 4
